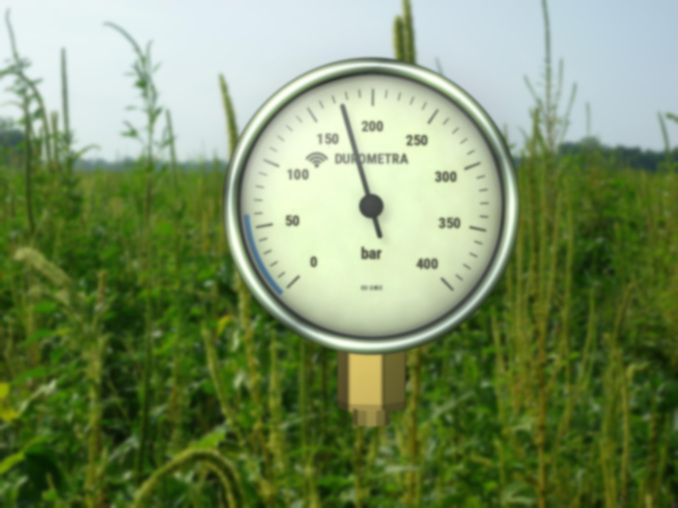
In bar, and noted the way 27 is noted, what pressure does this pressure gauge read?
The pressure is 175
